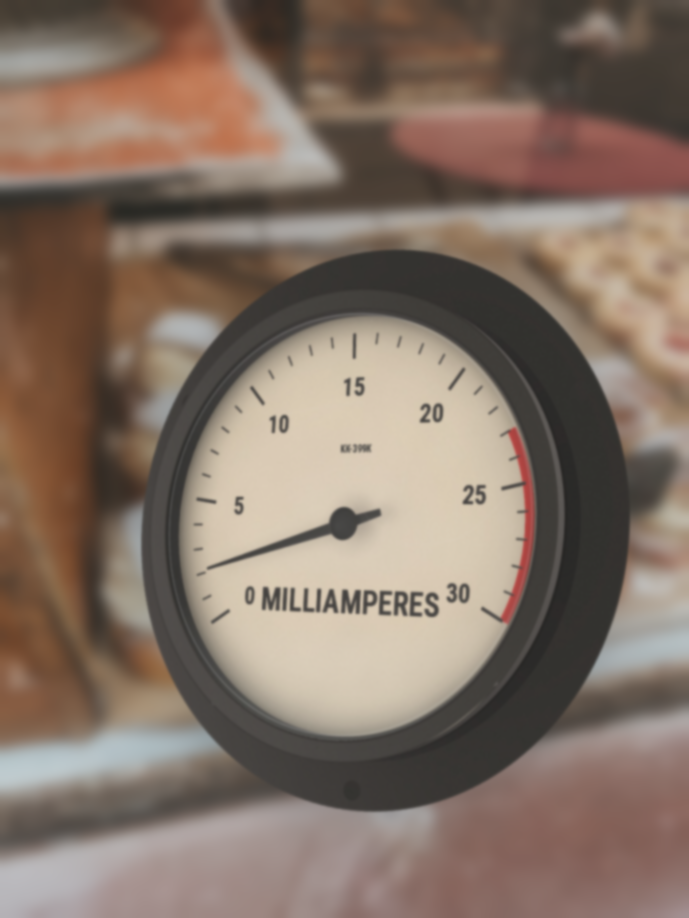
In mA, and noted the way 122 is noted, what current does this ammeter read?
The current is 2
